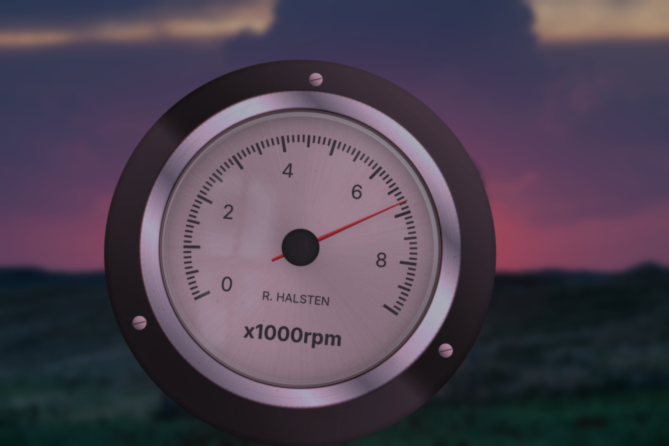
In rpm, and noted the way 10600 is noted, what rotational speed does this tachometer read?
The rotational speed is 6800
